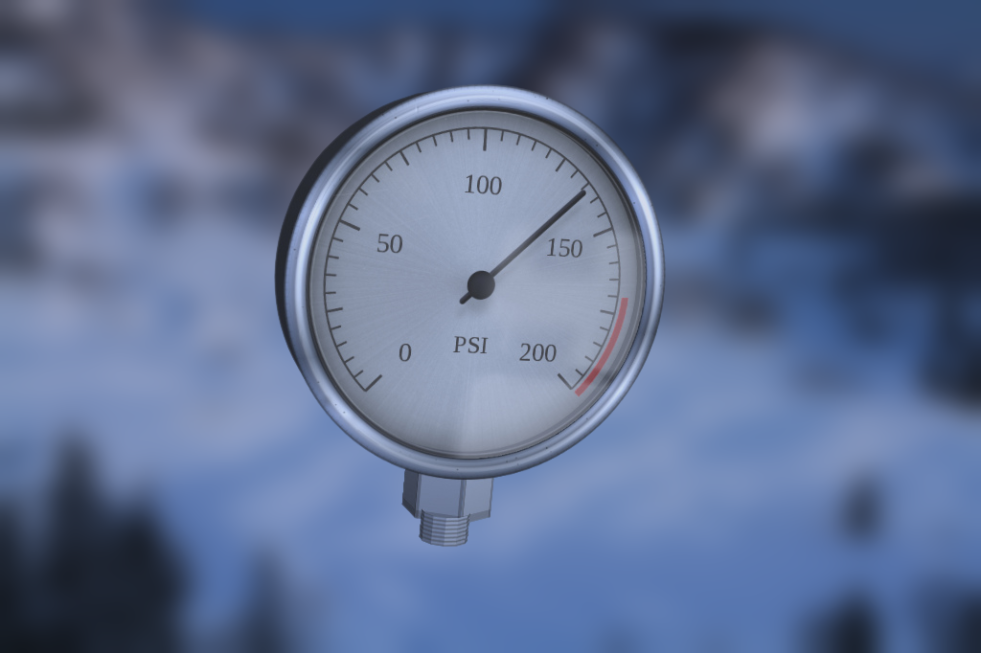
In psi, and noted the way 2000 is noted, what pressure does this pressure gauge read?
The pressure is 135
